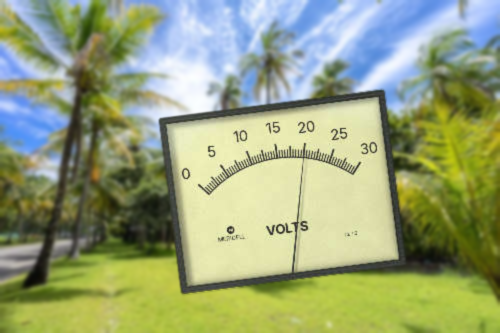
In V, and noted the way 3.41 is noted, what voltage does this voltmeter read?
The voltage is 20
